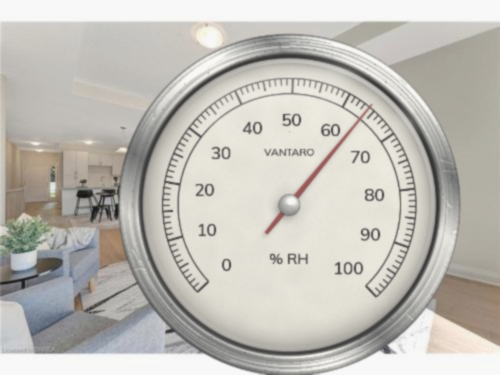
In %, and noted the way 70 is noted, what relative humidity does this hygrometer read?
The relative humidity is 64
